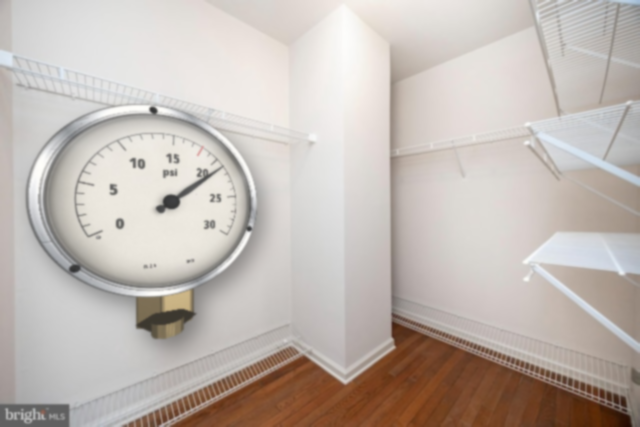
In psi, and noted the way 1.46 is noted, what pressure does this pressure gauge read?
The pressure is 21
